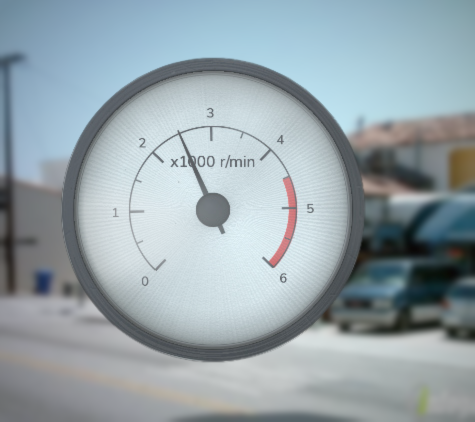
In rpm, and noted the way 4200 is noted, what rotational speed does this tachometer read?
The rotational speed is 2500
